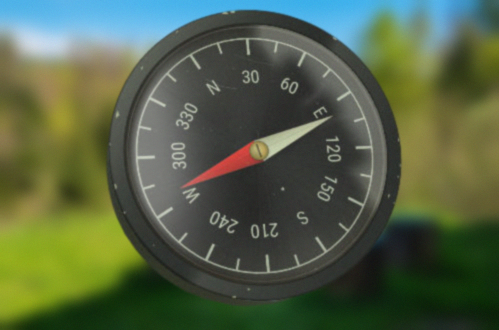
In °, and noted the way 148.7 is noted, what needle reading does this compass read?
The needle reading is 277.5
